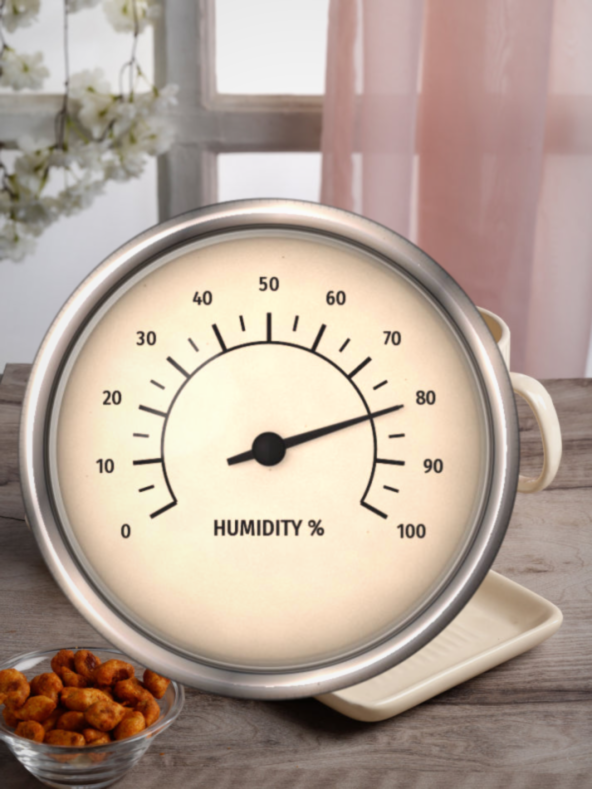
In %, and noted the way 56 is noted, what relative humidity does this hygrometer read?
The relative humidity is 80
